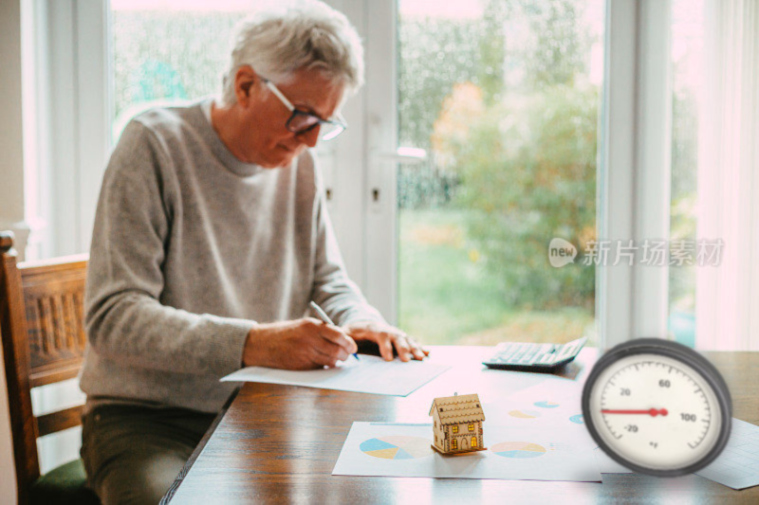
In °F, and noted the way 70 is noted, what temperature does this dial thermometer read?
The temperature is 0
